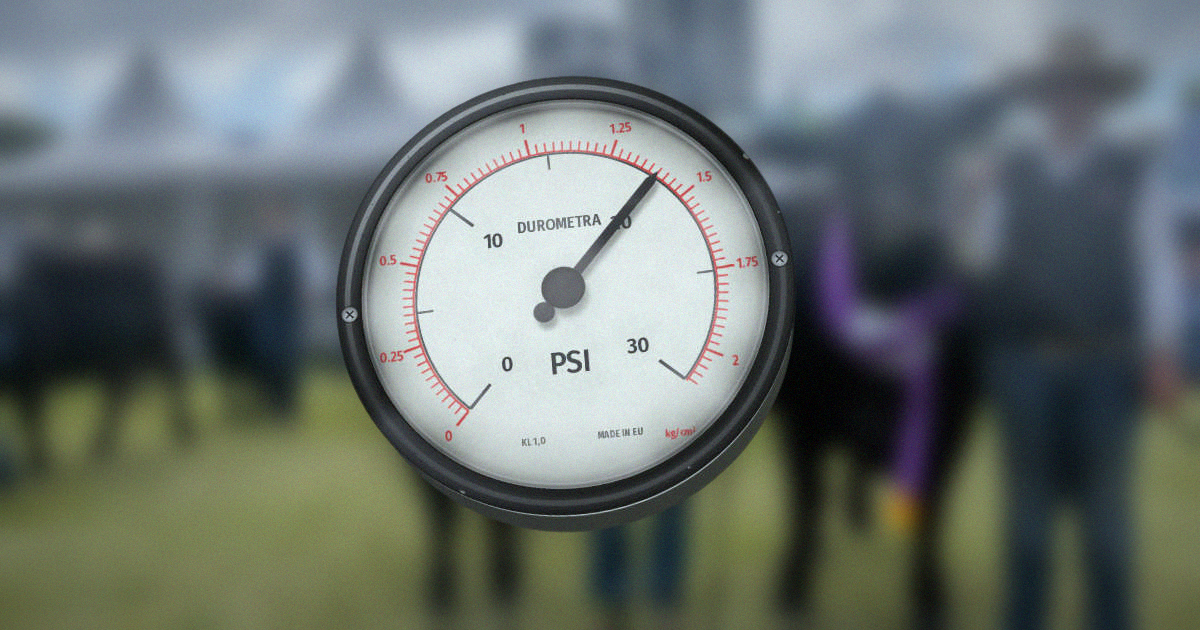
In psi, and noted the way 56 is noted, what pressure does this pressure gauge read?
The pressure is 20
